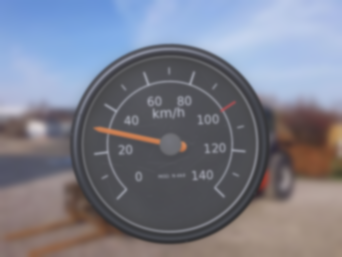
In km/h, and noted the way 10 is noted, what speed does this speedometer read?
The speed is 30
